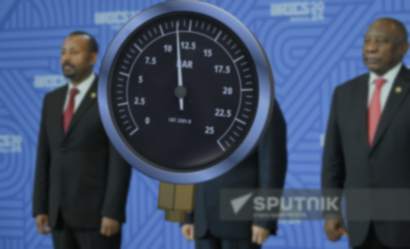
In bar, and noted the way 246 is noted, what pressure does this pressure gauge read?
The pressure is 11.5
